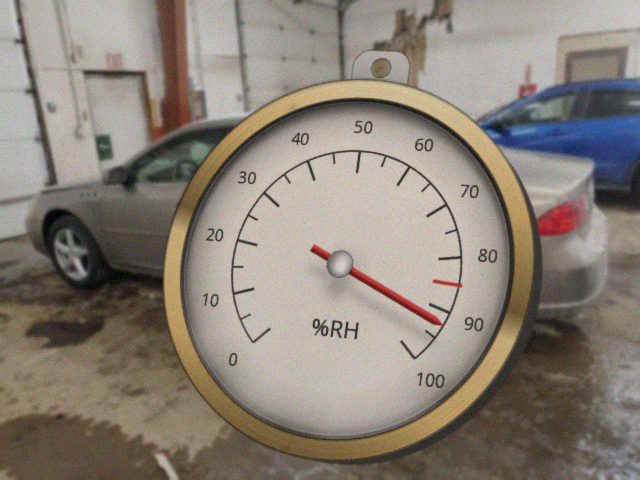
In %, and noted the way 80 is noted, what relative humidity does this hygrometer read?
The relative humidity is 92.5
